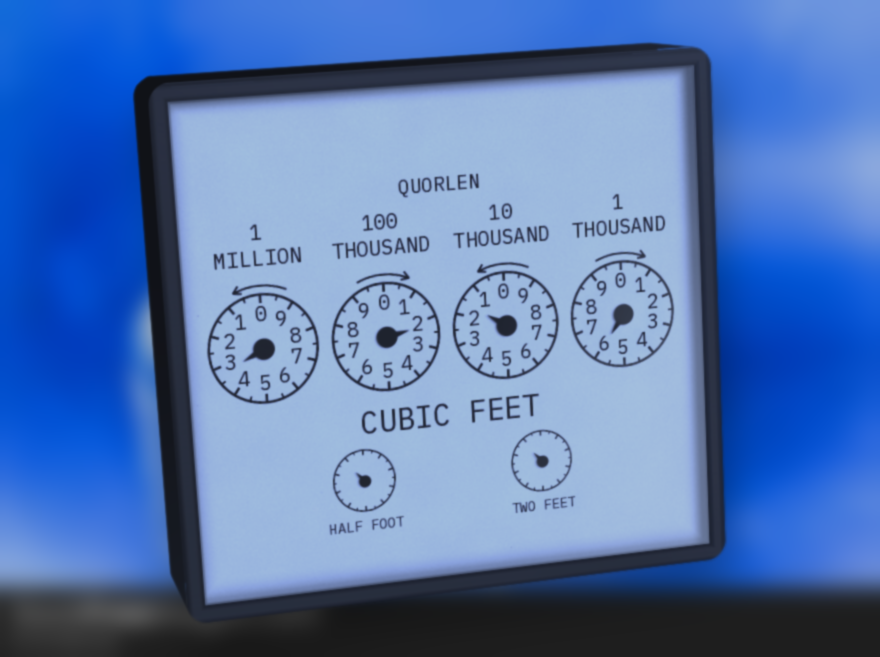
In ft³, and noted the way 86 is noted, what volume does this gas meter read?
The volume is 321600
